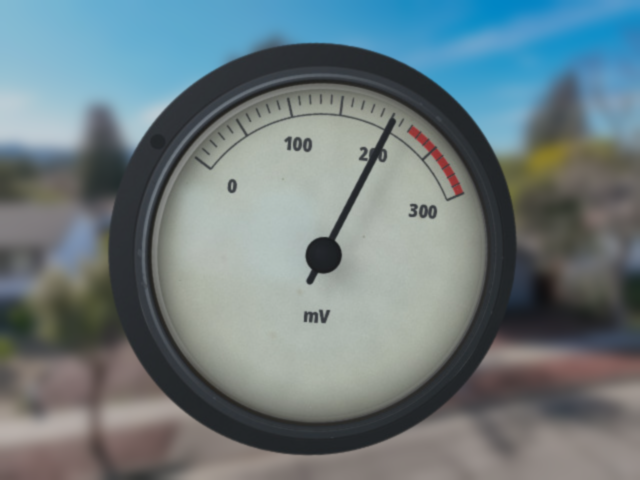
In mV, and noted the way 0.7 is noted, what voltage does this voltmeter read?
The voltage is 200
